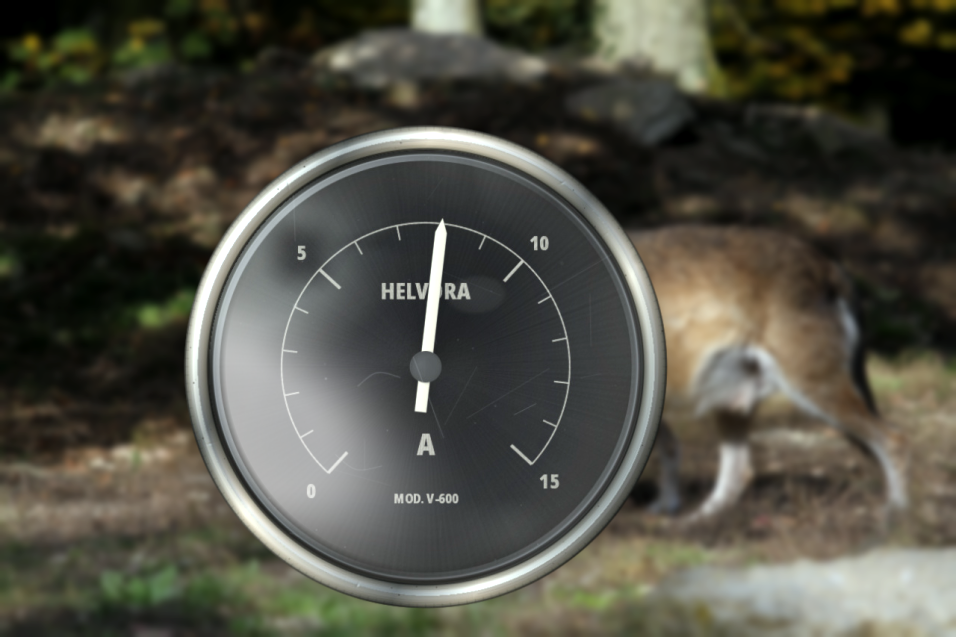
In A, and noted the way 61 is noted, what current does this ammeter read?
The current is 8
